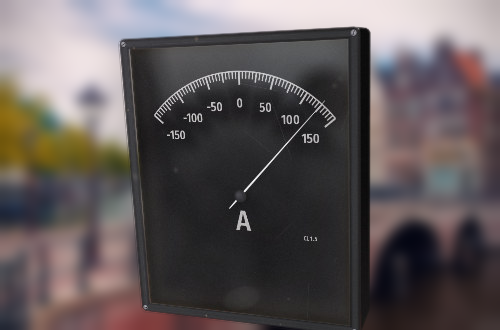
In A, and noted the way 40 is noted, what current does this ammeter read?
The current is 125
